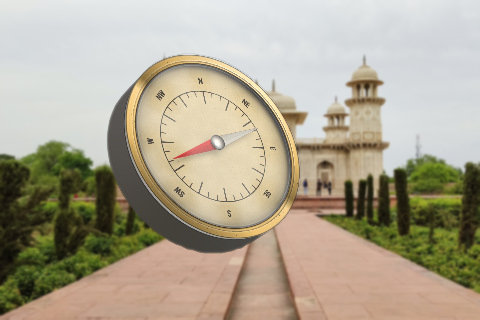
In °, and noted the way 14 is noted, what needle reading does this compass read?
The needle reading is 250
